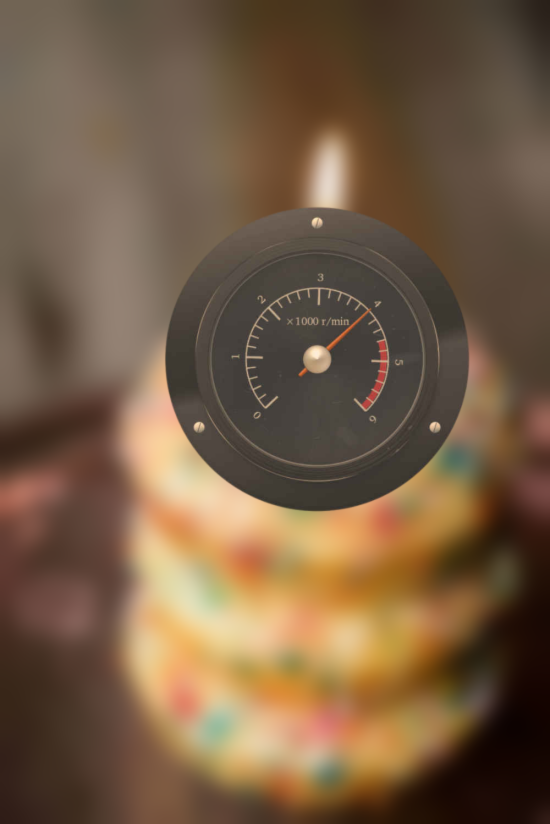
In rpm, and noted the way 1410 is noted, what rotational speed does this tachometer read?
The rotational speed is 4000
